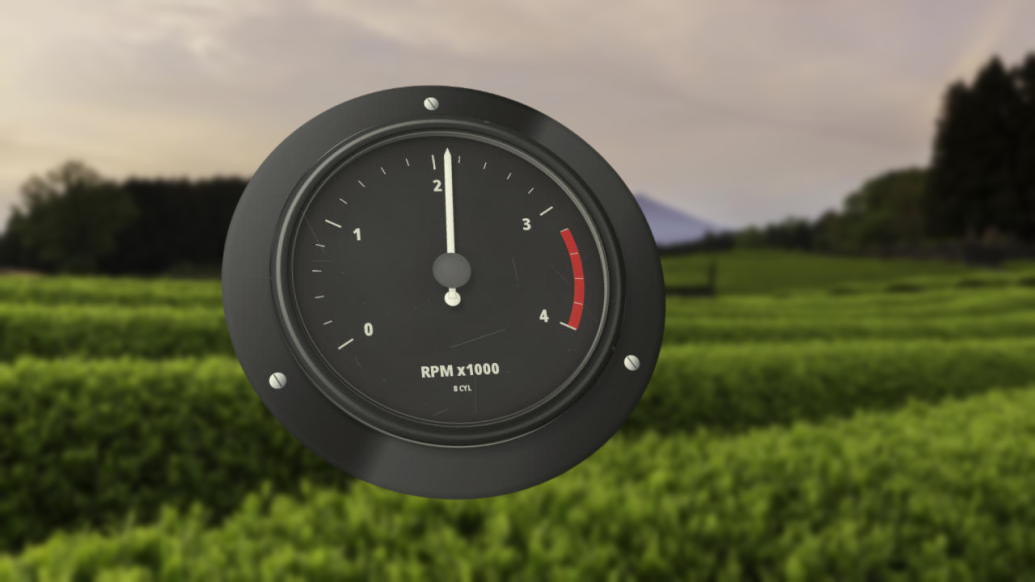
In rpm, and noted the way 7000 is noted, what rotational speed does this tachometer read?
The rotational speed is 2100
